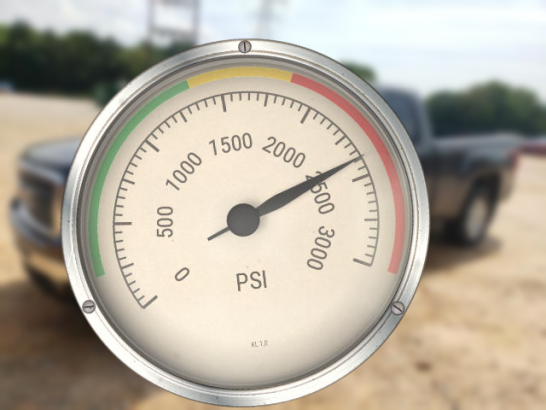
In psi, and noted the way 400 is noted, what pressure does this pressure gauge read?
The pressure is 2400
